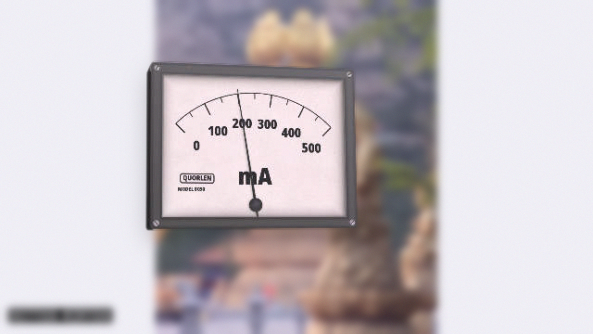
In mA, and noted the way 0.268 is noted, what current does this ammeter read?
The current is 200
